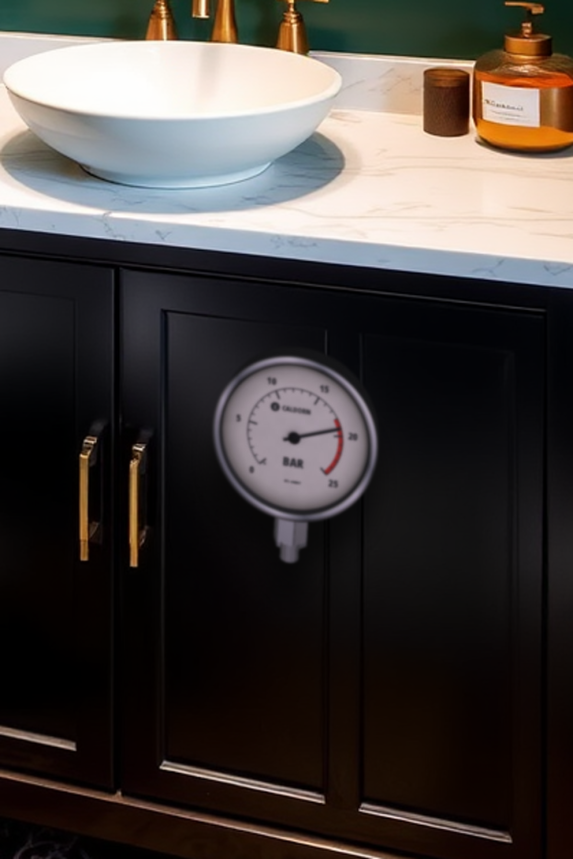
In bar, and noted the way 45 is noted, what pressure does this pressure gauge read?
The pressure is 19
